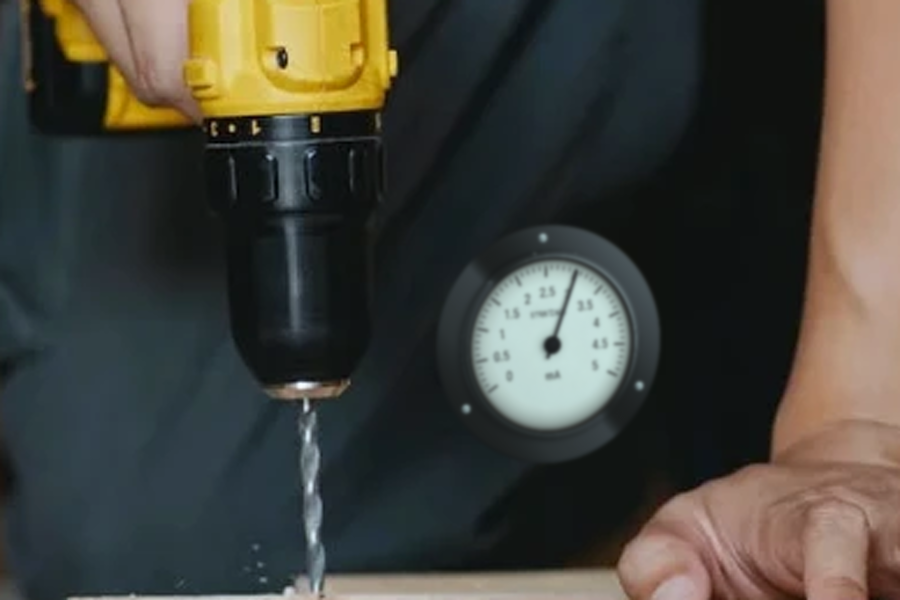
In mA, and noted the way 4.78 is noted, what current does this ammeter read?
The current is 3
